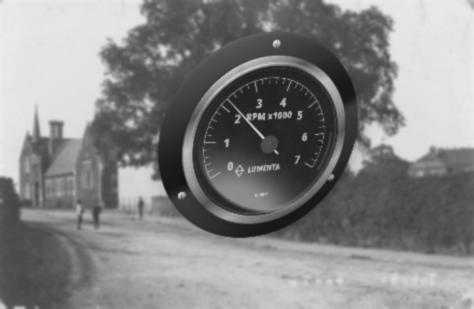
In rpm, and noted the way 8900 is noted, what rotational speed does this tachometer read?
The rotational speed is 2200
